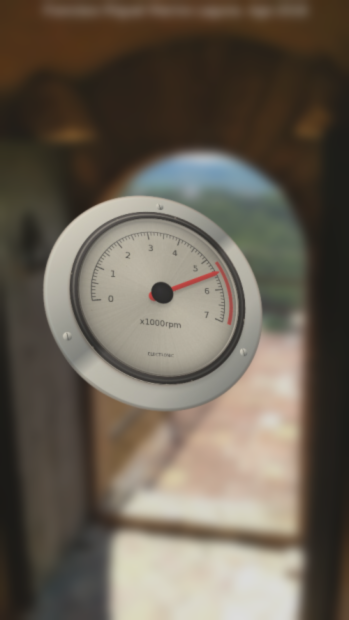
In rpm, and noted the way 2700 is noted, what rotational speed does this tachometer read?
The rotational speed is 5500
